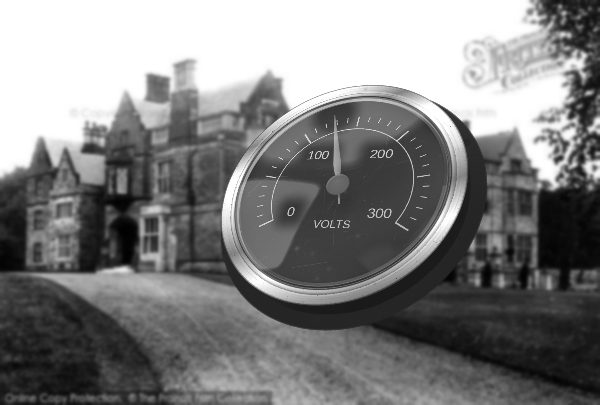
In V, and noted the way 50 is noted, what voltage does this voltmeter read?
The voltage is 130
